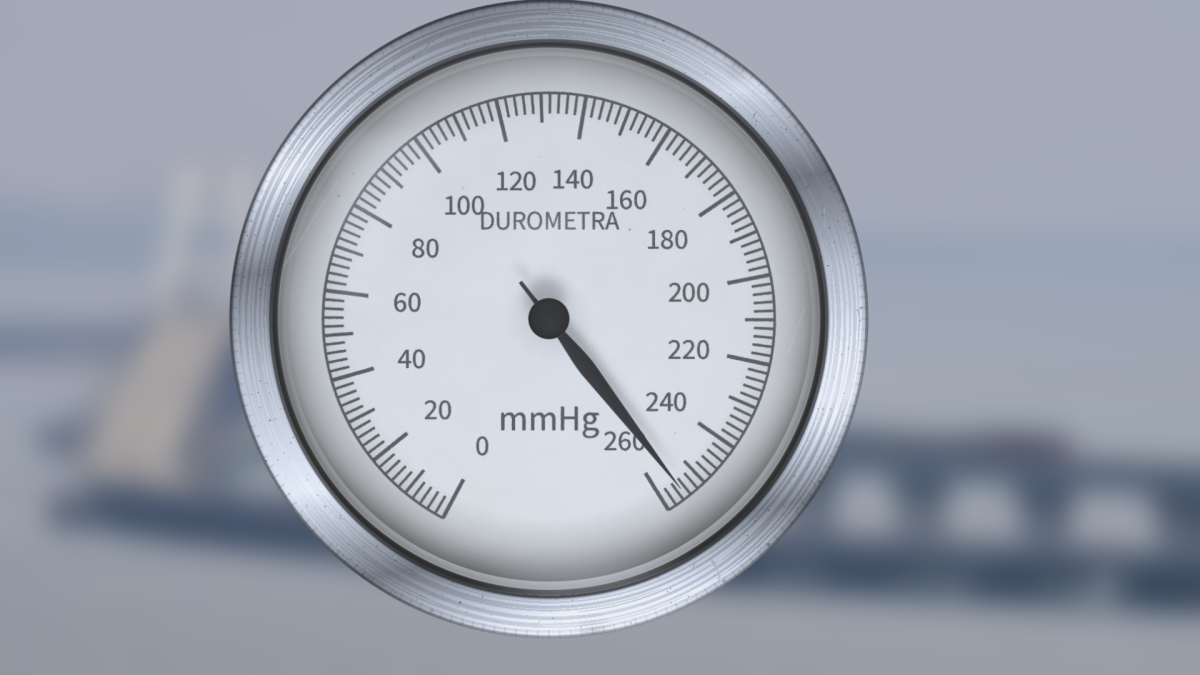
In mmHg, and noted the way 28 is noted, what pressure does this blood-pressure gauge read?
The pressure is 255
